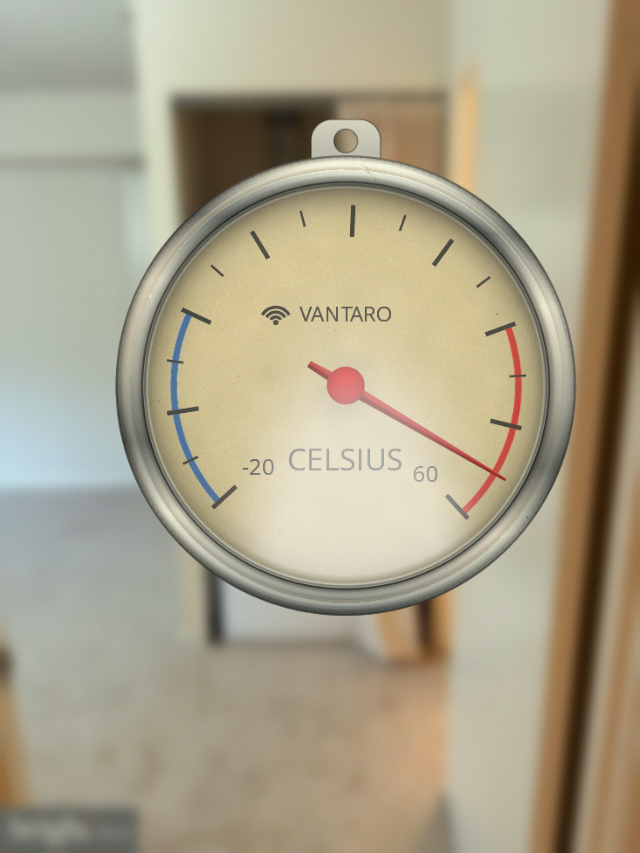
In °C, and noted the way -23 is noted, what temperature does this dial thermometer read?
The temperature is 55
